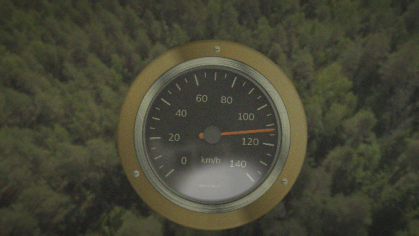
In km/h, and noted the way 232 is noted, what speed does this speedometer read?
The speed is 112.5
